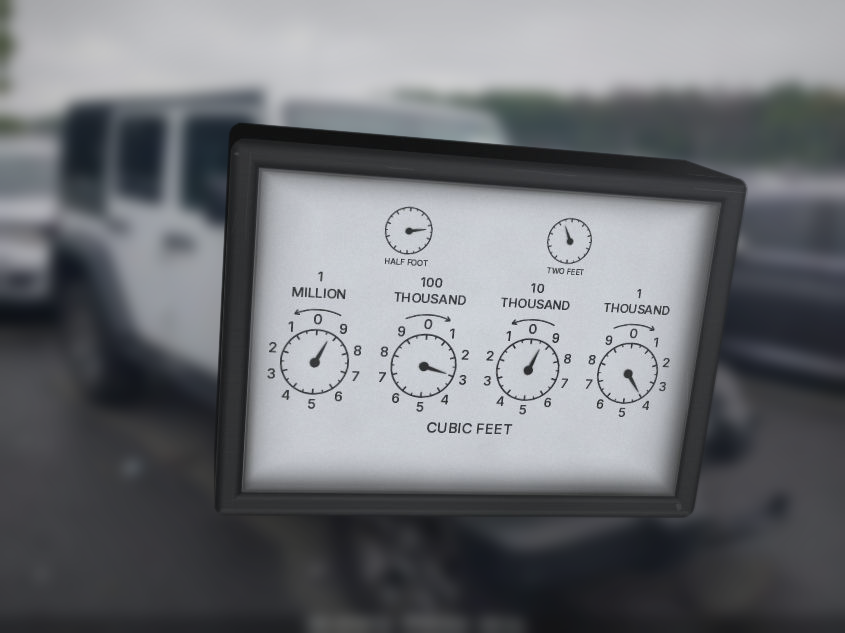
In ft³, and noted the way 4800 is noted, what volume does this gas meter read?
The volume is 929400
